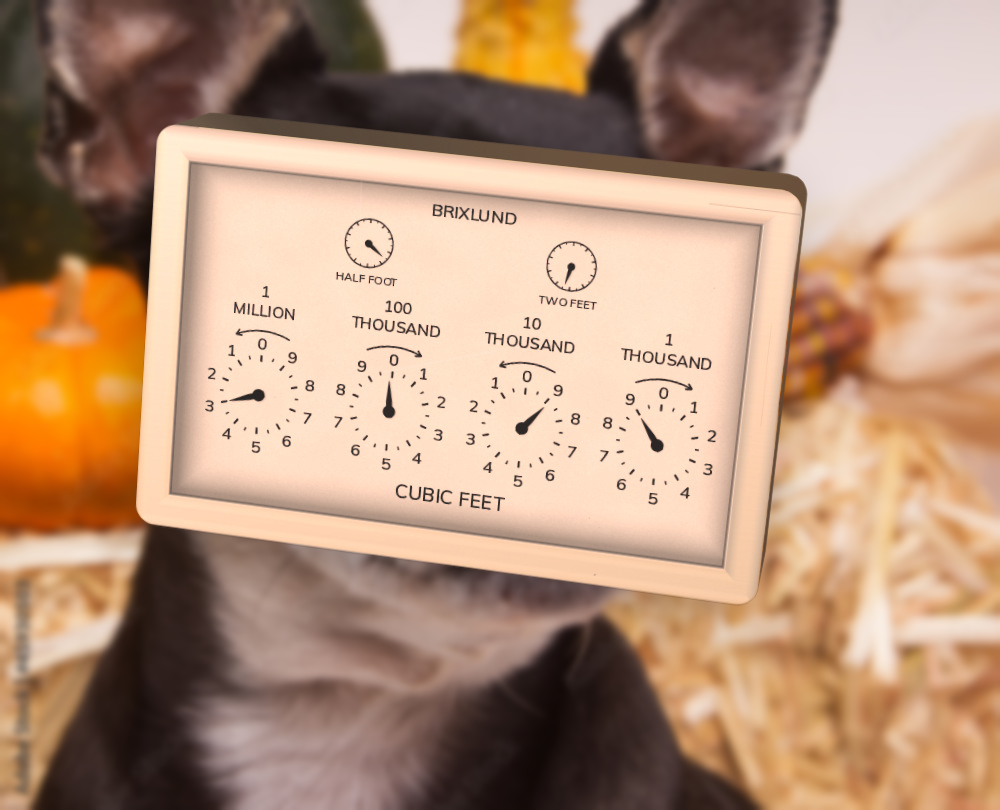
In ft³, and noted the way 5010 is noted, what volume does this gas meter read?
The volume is 298900
